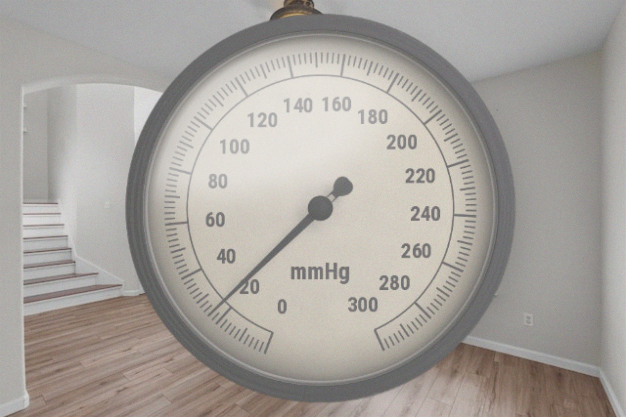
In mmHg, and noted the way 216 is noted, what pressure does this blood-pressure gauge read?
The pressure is 24
